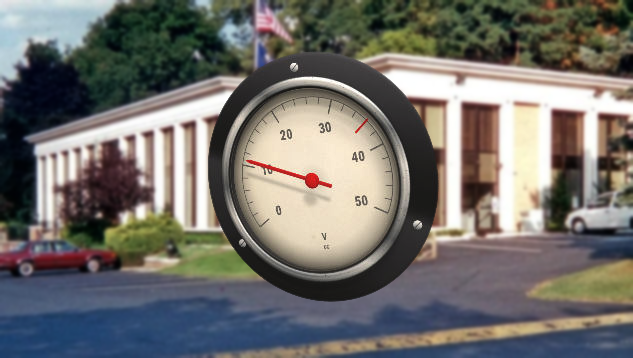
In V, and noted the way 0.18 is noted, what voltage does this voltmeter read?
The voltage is 11
